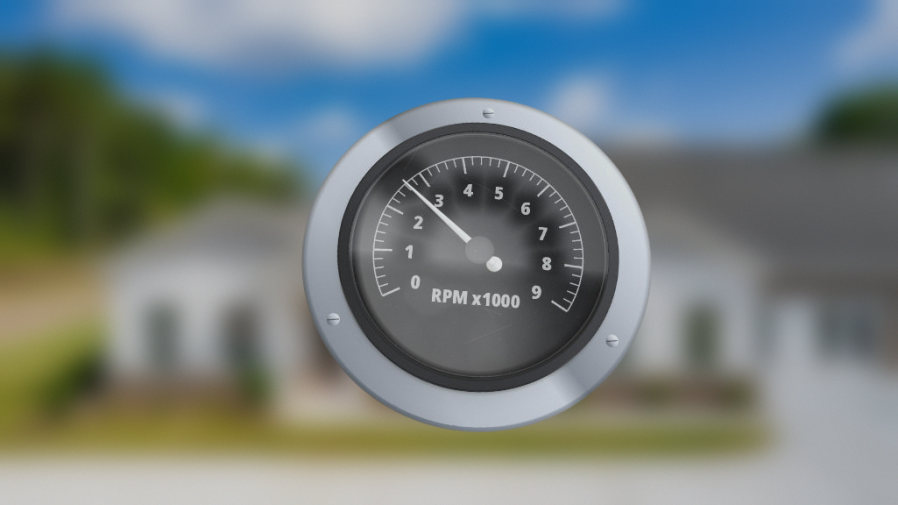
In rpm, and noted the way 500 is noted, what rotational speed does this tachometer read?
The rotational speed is 2600
